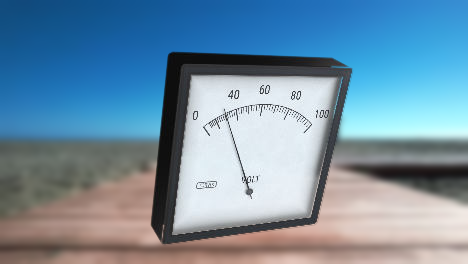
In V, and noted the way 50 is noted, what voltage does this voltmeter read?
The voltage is 30
